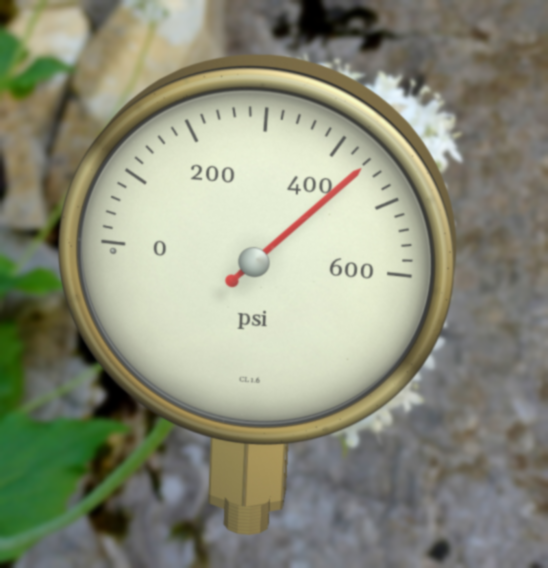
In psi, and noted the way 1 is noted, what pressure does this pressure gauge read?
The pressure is 440
